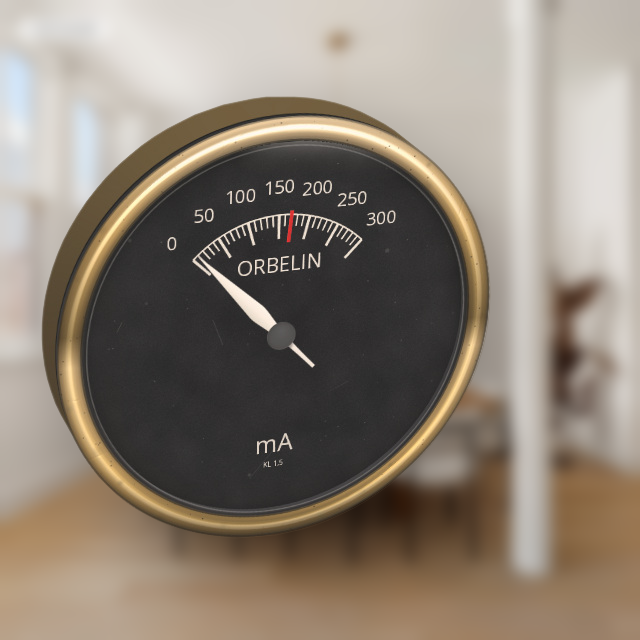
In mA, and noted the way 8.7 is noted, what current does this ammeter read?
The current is 10
